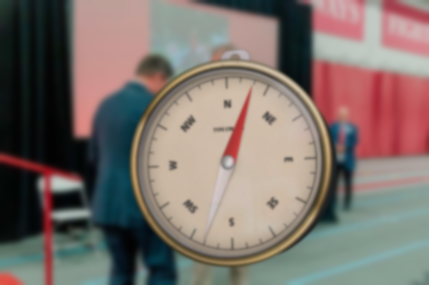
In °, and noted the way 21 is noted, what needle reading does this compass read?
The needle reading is 20
